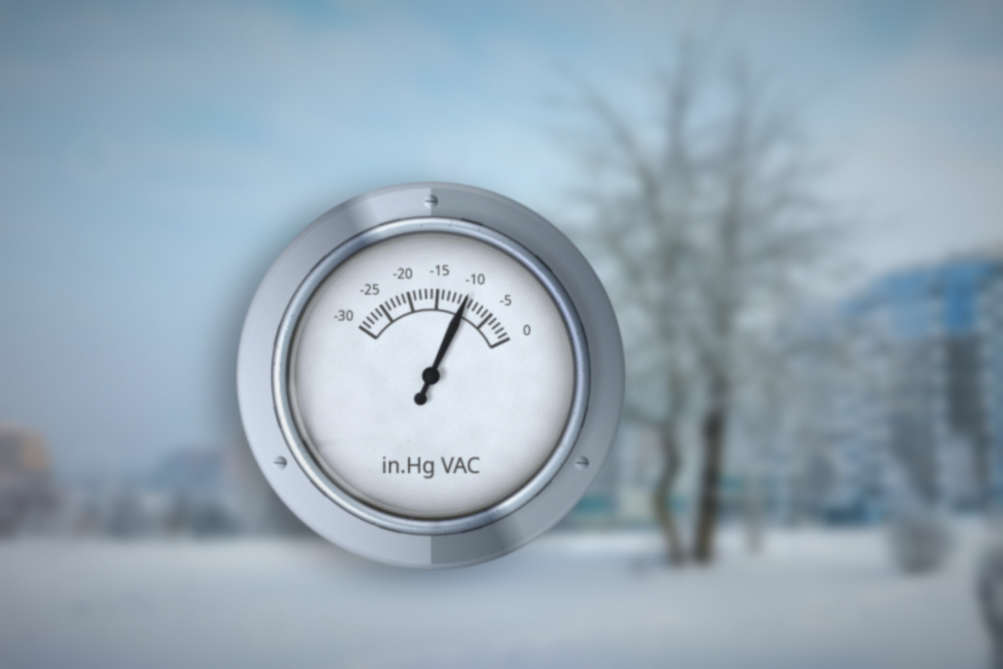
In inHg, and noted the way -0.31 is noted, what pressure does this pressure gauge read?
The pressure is -10
